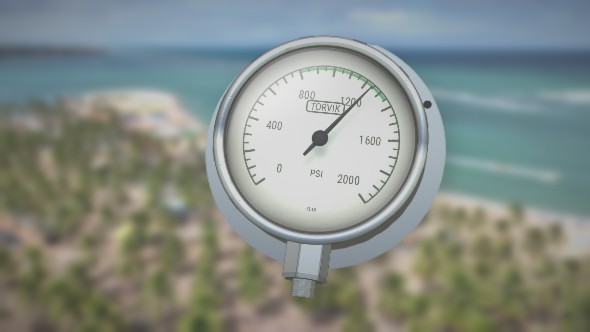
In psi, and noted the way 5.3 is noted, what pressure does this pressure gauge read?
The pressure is 1250
